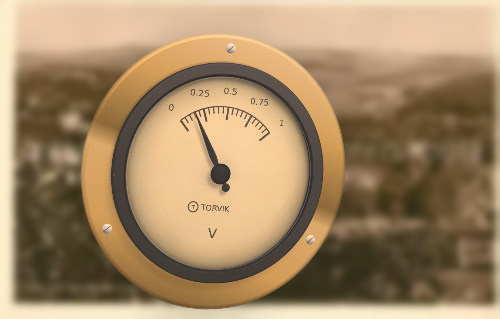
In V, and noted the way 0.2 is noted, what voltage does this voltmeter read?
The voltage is 0.15
